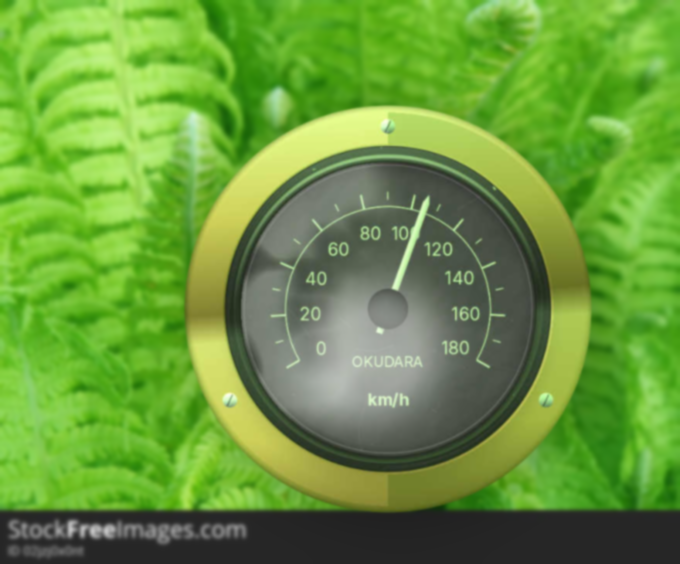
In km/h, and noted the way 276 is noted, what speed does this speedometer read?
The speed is 105
